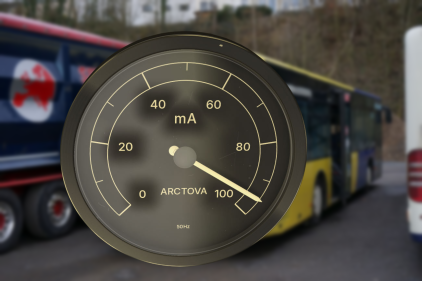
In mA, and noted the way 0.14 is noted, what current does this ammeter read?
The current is 95
